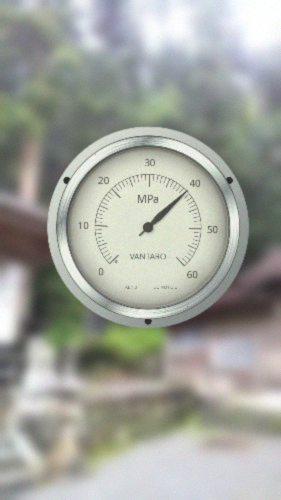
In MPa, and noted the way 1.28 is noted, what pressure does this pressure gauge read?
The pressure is 40
